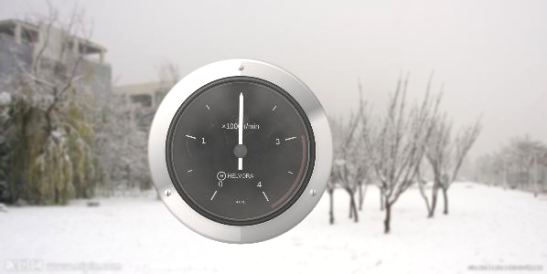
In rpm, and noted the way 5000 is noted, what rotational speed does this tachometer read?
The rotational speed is 2000
